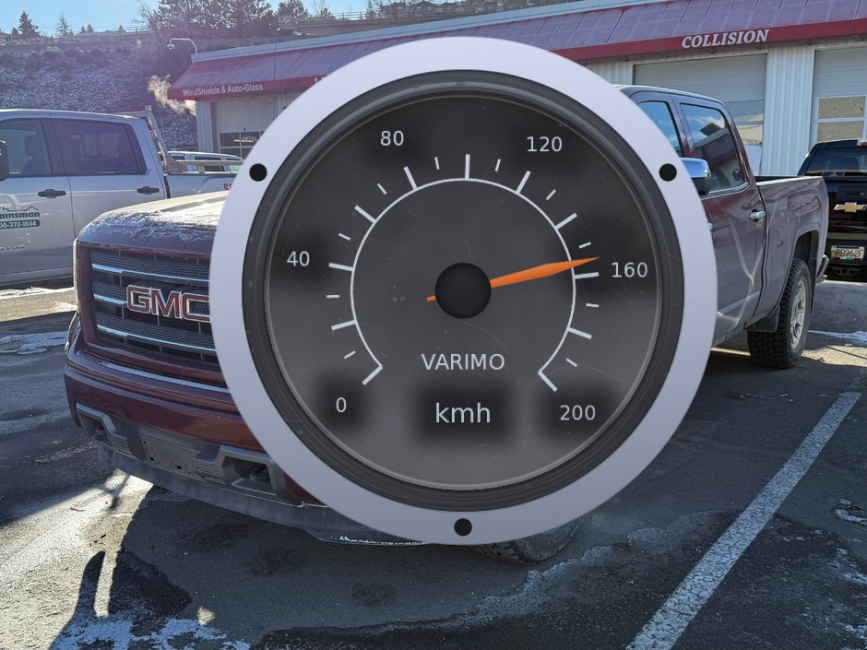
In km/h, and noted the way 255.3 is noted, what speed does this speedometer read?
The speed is 155
